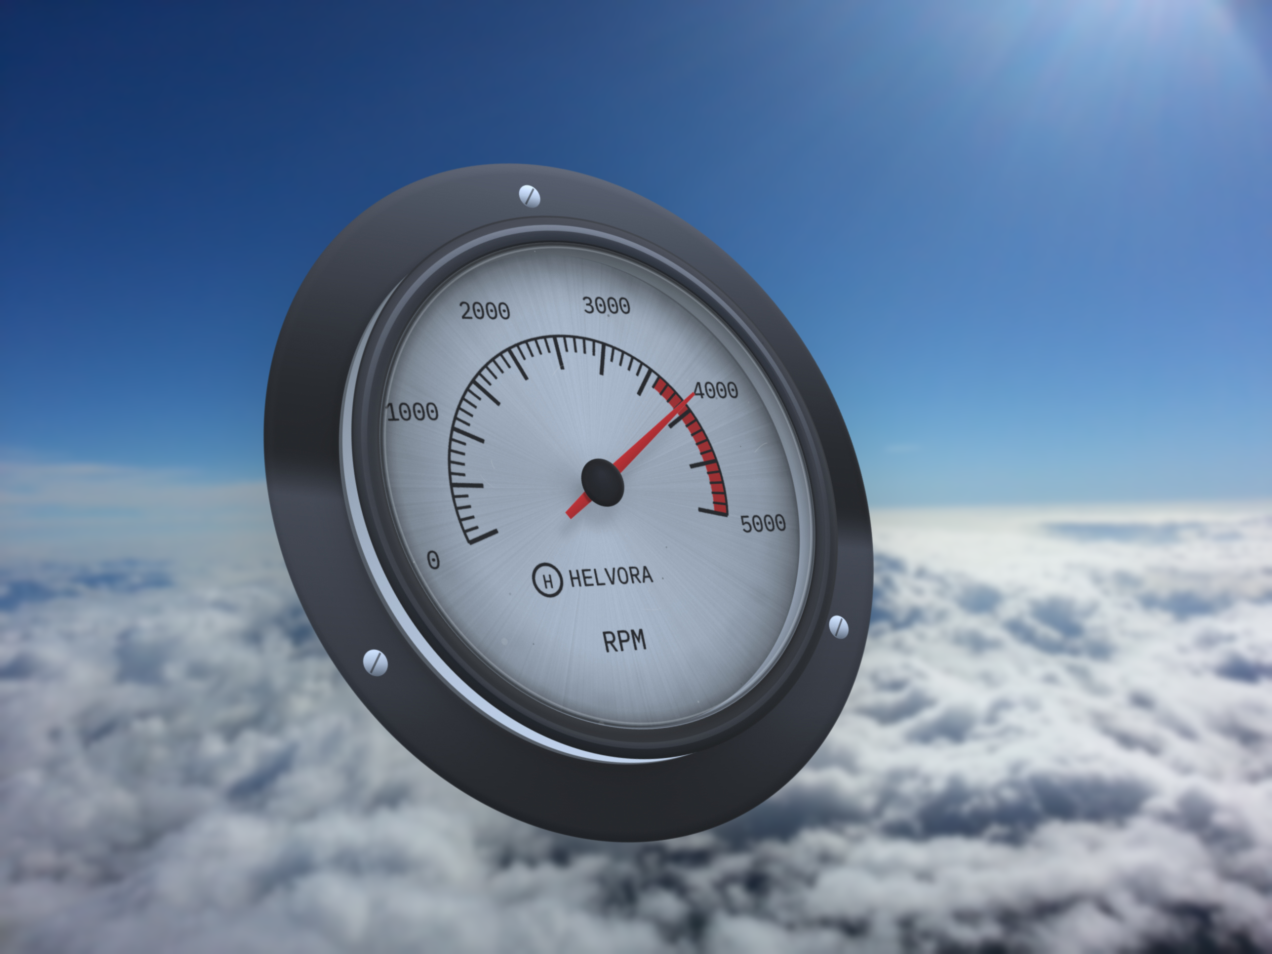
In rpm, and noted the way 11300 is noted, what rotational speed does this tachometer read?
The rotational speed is 3900
